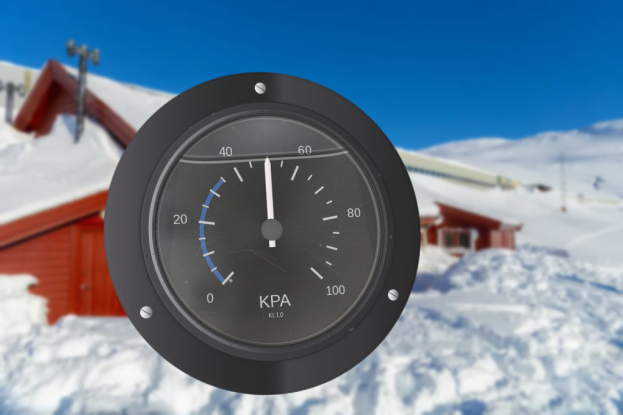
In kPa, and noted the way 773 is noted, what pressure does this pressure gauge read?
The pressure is 50
